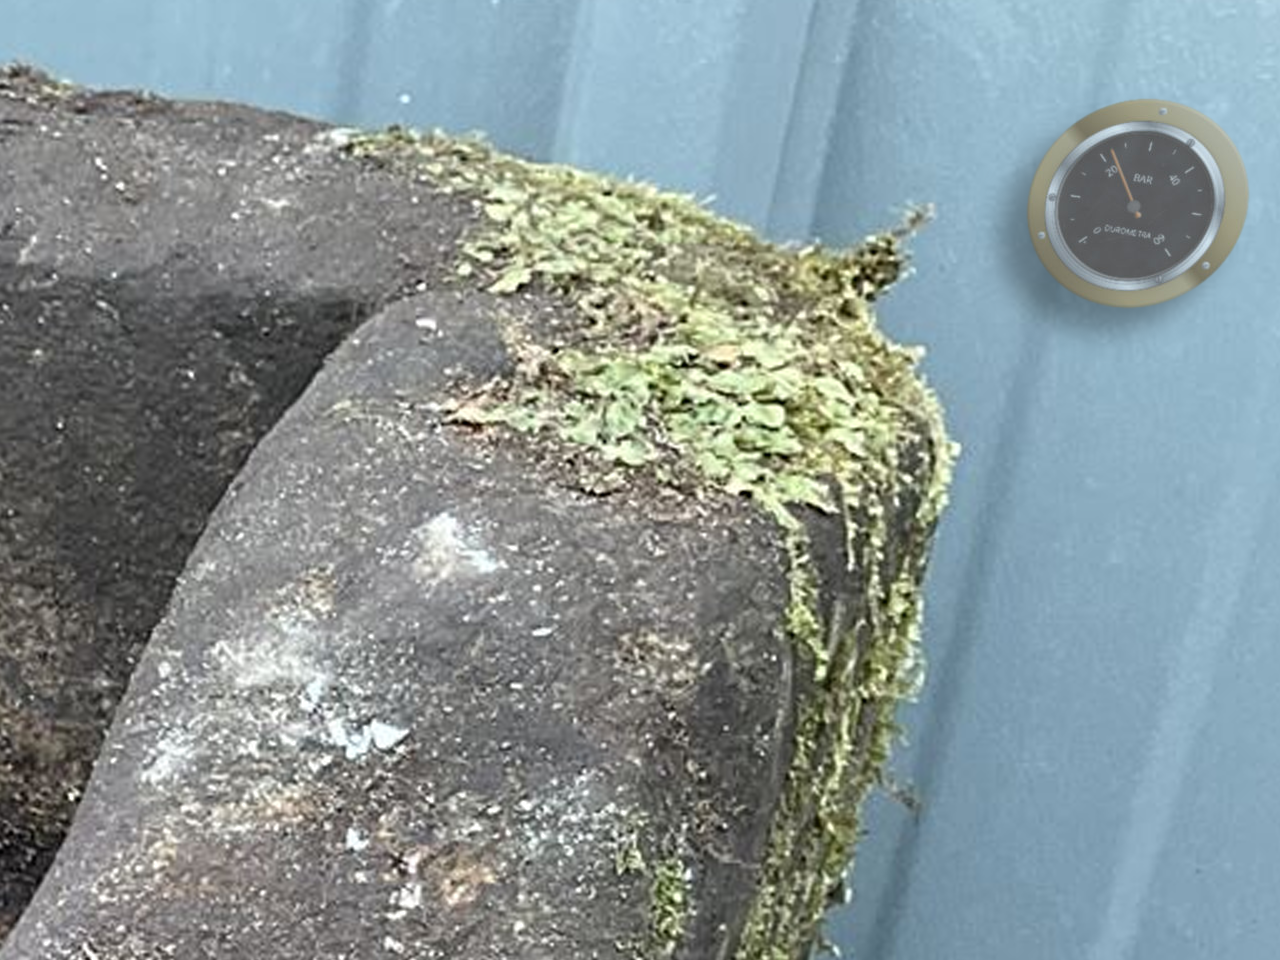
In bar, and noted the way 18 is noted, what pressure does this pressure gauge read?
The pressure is 22.5
